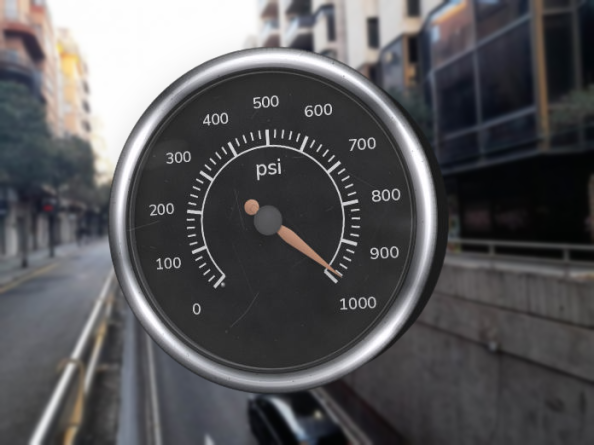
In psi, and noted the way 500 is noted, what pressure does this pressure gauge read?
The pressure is 980
